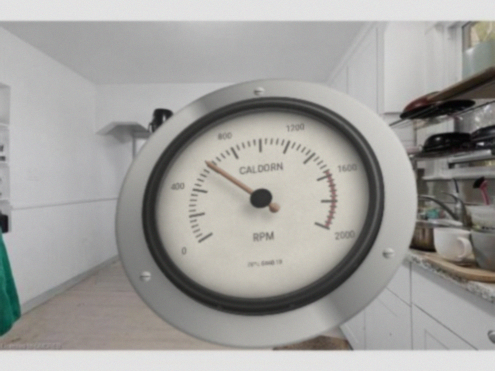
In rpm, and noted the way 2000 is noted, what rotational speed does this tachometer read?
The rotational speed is 600
